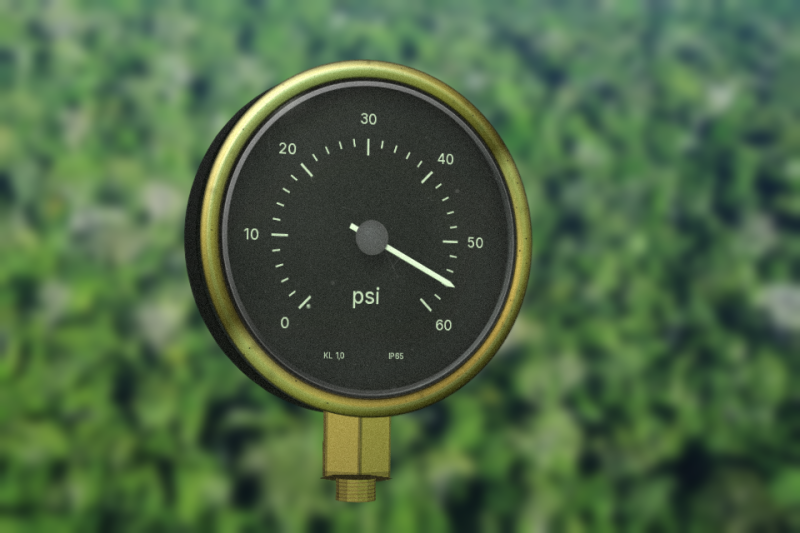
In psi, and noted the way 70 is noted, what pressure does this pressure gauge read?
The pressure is 56
